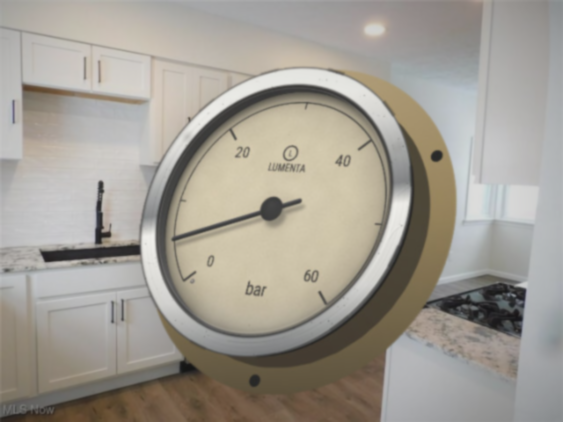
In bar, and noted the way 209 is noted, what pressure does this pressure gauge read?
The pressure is 5
